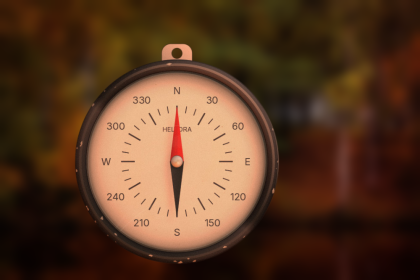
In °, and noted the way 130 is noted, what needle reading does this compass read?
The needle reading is 0
